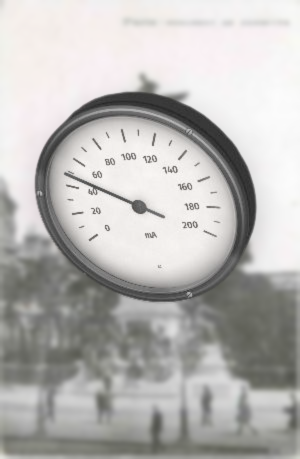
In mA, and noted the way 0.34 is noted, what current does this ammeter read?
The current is 50
